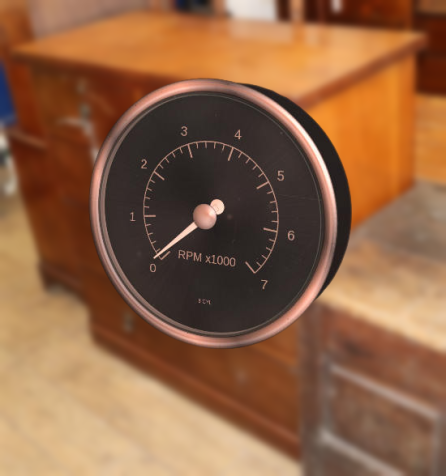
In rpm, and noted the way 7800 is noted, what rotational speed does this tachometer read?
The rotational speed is 100
